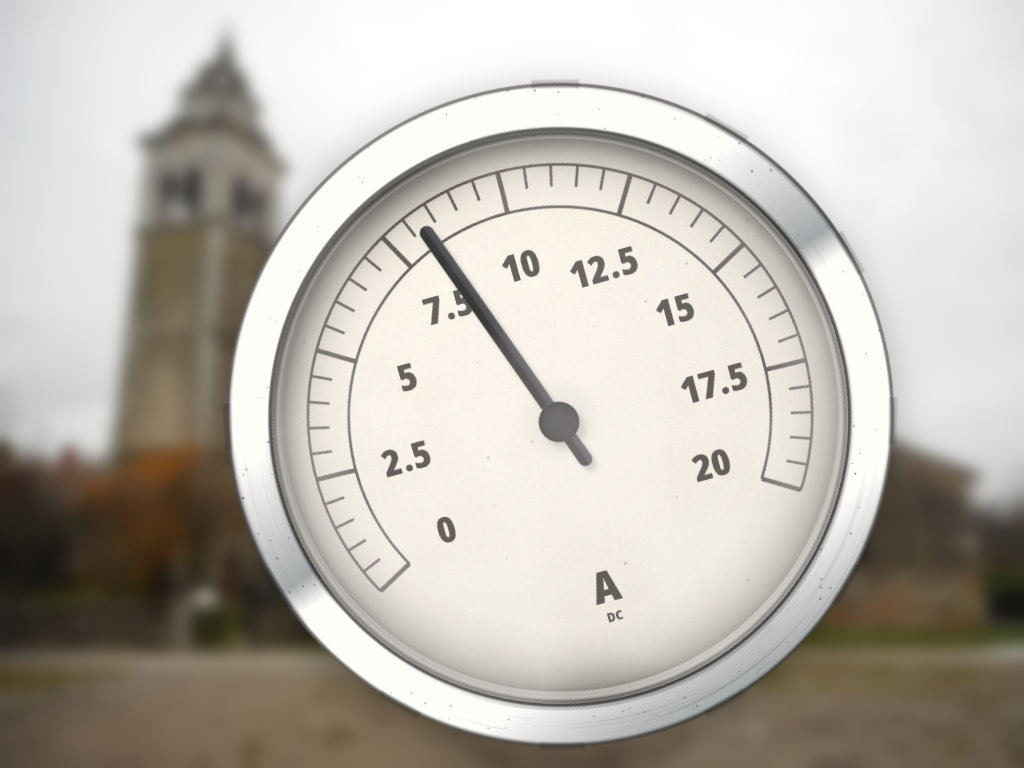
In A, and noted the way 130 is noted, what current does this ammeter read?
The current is 8.25
